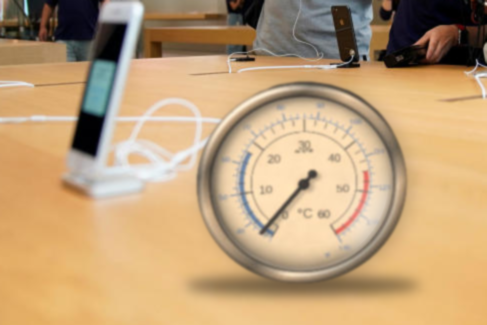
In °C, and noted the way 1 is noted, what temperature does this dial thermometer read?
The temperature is 2
